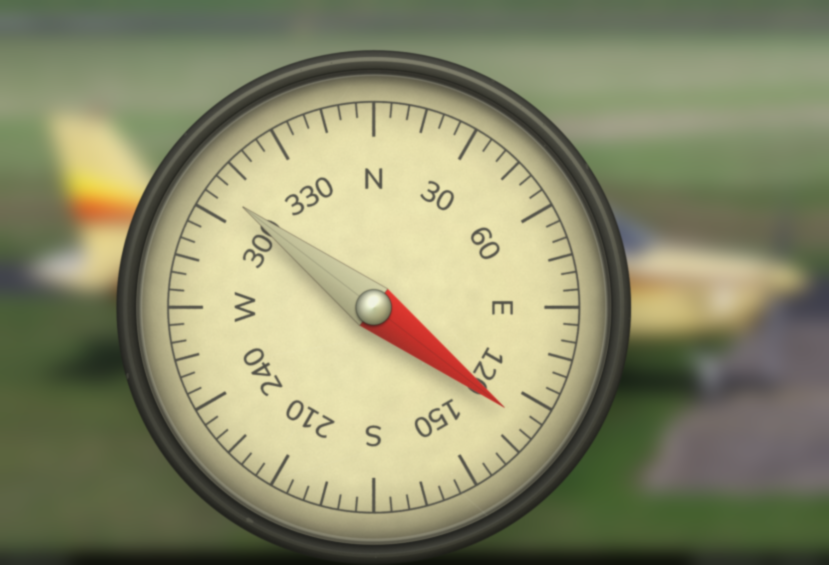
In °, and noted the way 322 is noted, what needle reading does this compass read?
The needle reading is 127.5
